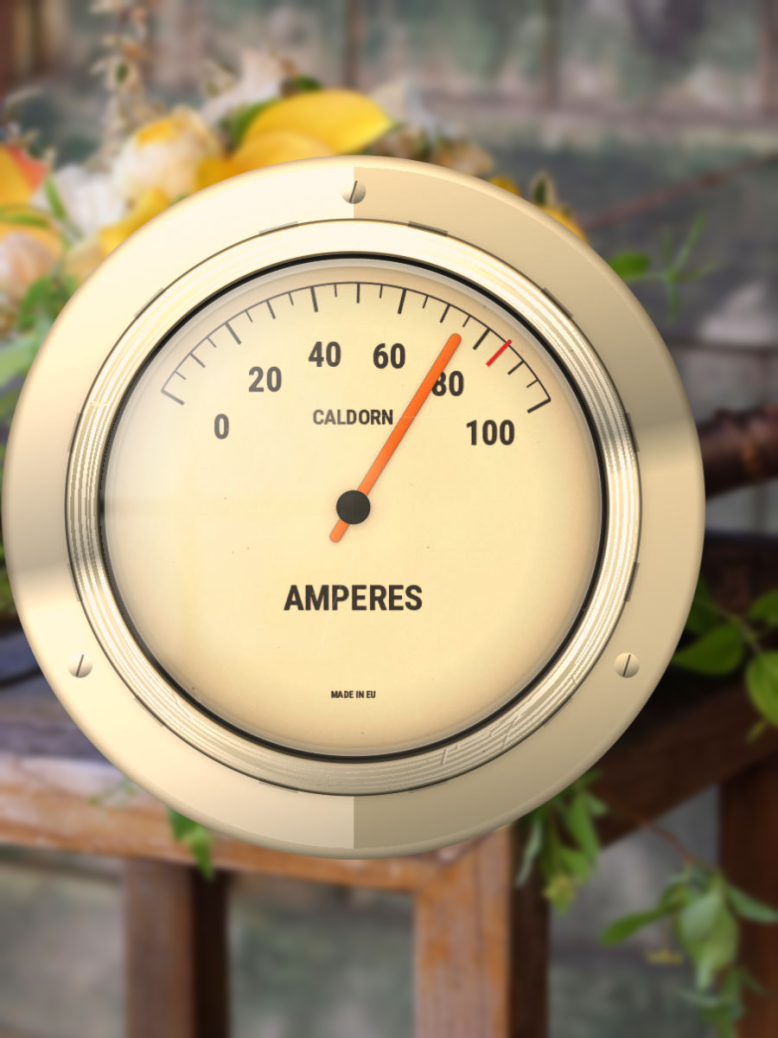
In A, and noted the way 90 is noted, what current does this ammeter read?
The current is 75
